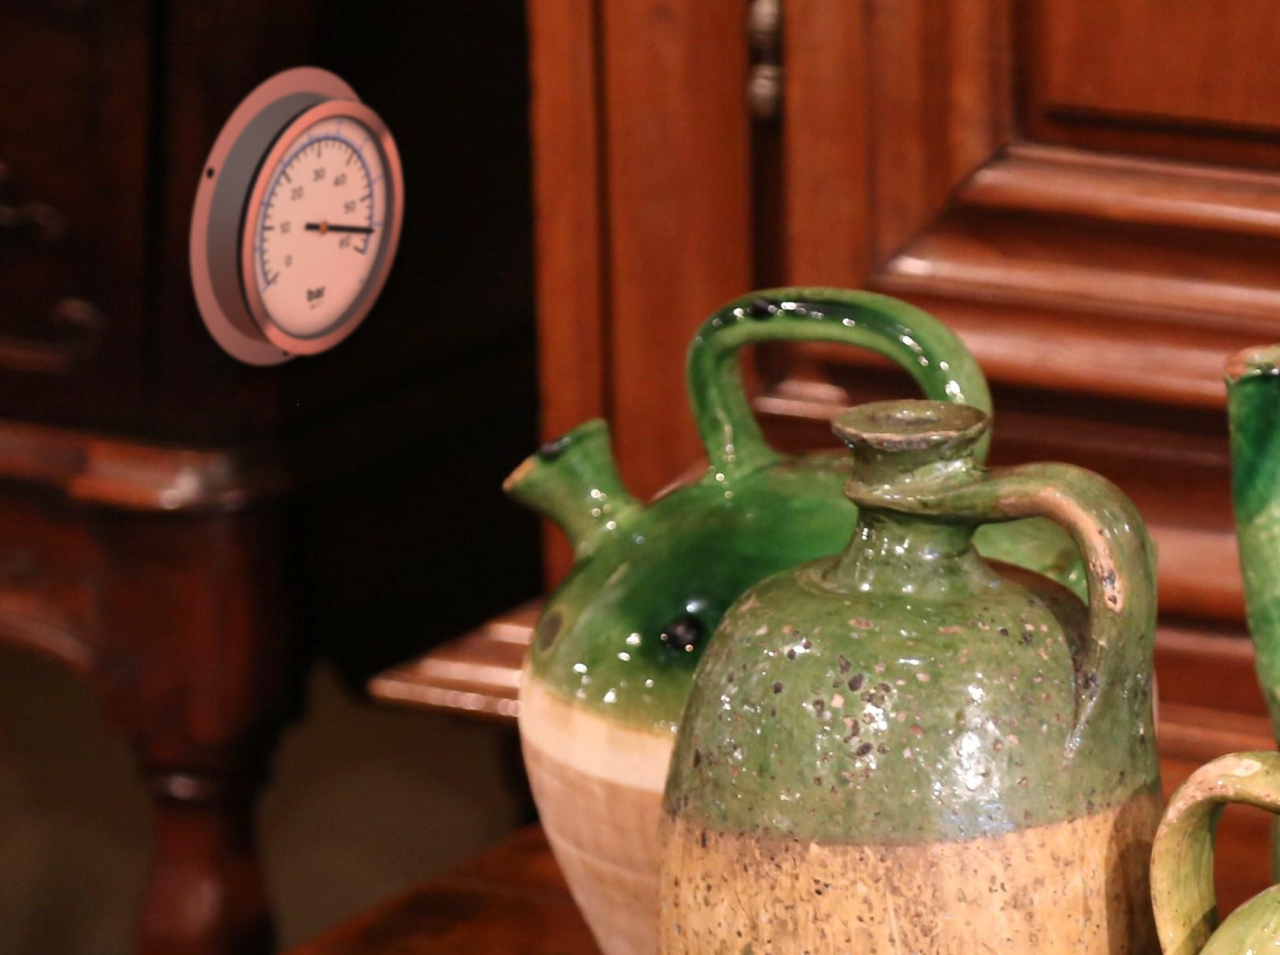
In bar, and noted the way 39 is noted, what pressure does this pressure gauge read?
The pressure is 56
